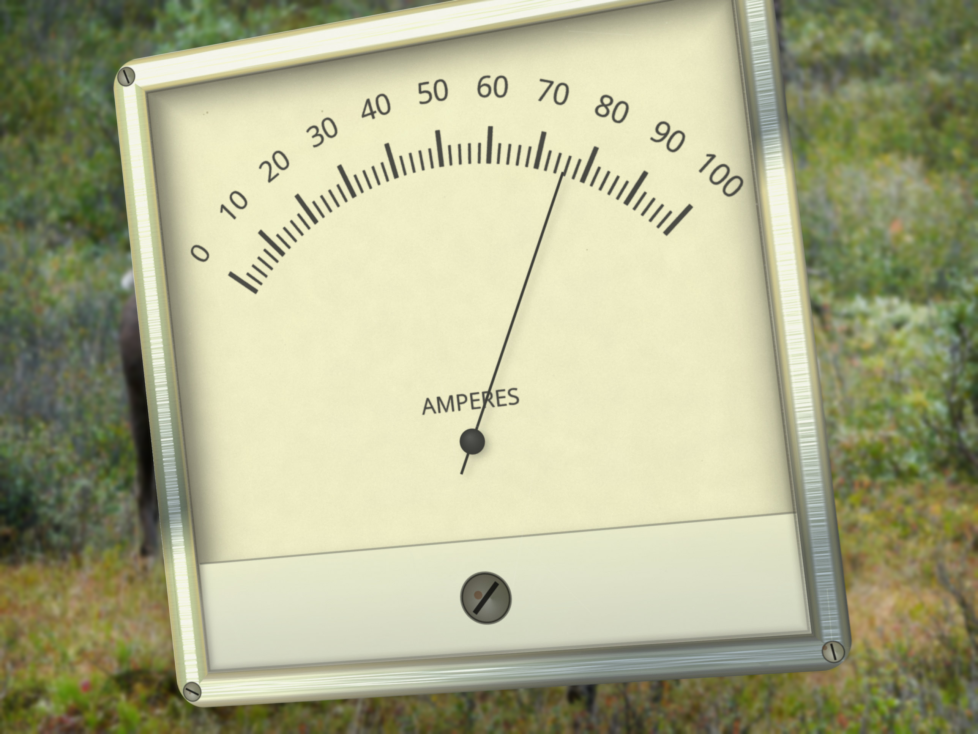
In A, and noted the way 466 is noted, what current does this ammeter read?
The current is 76
